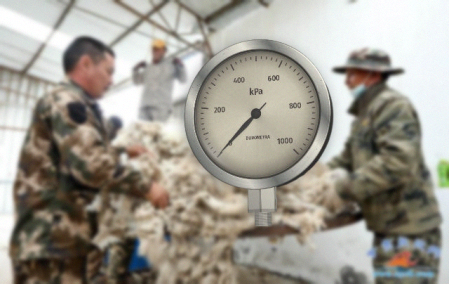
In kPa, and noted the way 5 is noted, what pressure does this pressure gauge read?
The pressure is 0
